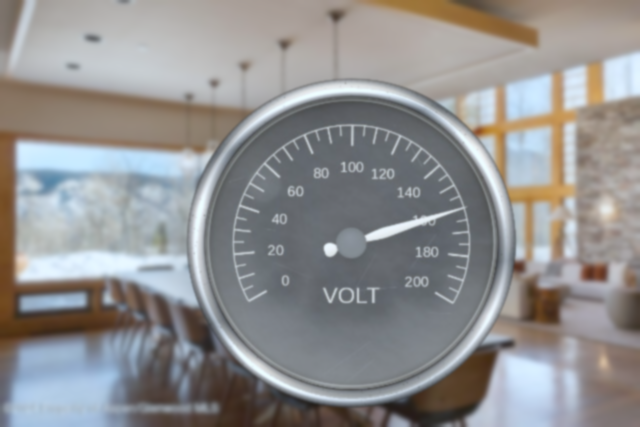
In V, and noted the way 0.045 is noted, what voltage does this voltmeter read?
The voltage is 160
